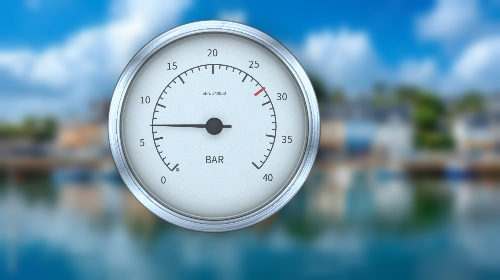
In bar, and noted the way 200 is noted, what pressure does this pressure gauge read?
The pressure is 7
